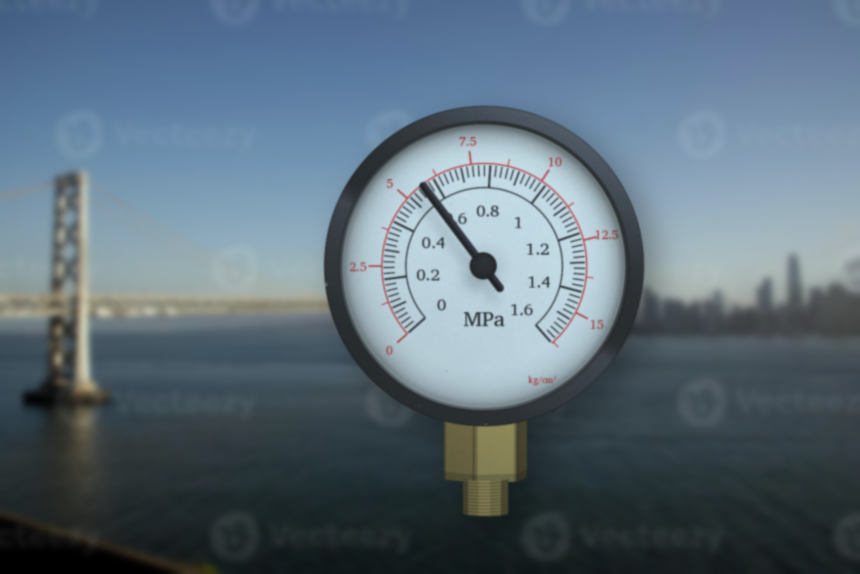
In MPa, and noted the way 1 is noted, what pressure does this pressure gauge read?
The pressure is 0.56
